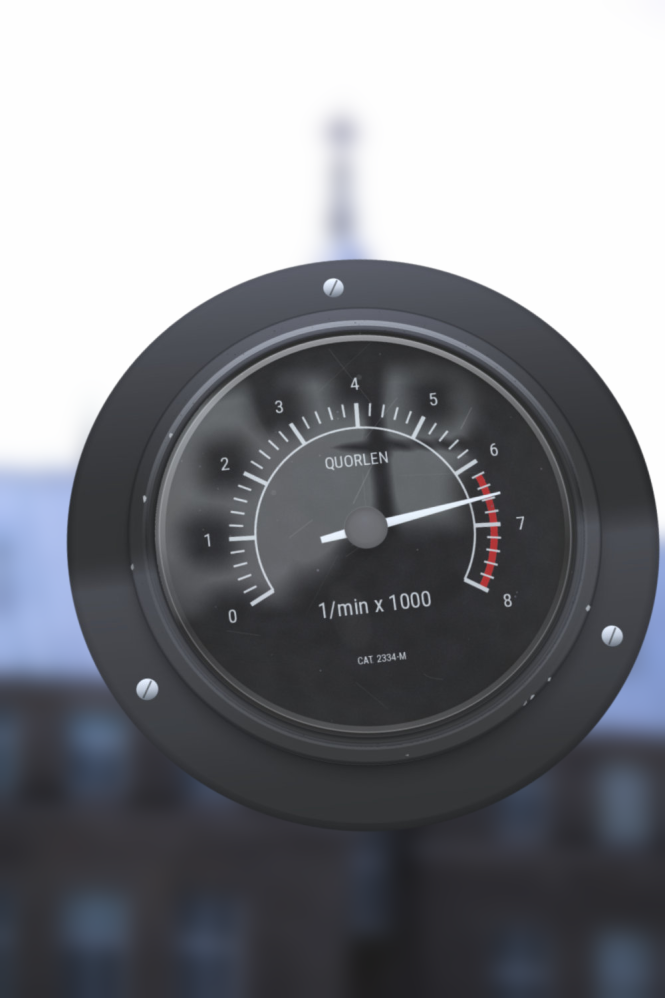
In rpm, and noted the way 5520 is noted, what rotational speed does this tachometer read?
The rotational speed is 6600
